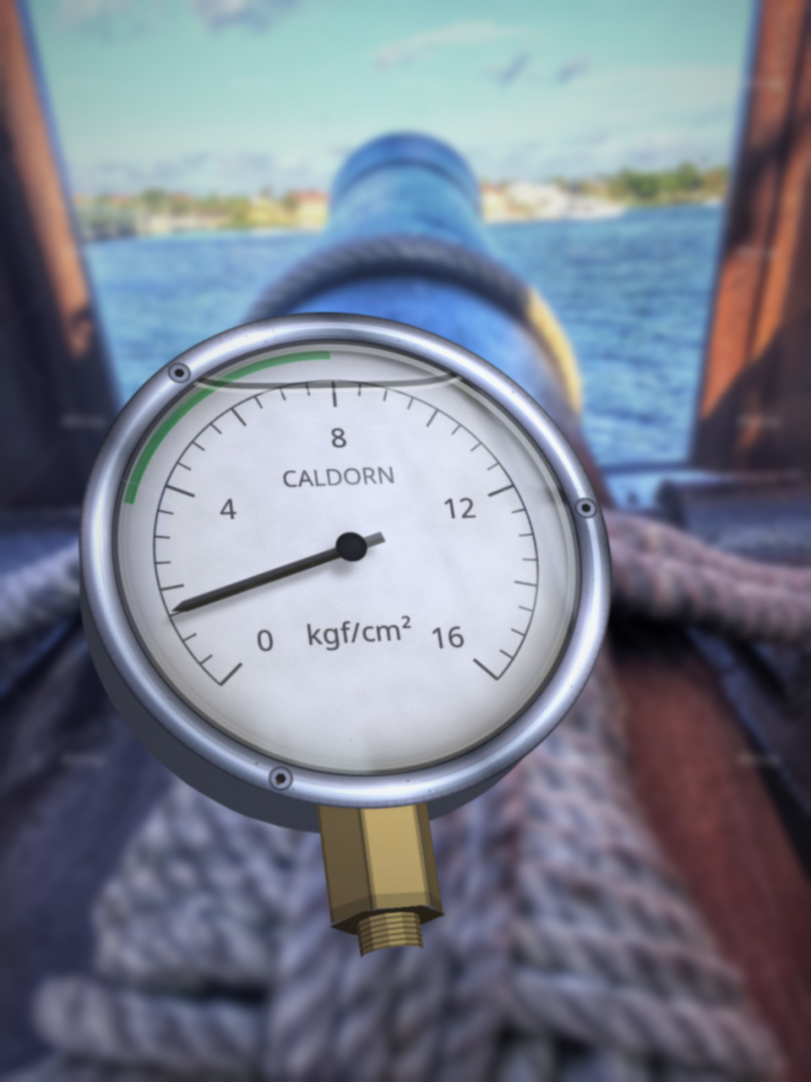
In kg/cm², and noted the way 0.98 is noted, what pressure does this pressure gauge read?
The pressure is 1.5
